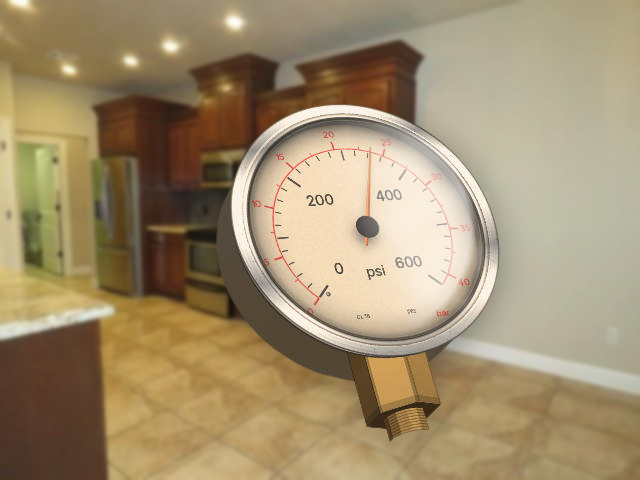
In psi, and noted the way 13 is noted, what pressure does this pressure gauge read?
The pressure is 340
